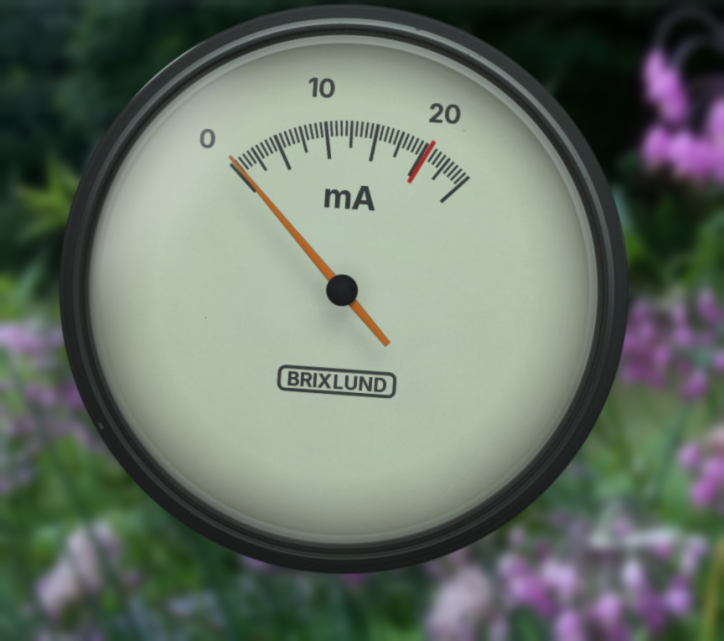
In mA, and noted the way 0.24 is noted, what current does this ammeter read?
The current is 0.5
